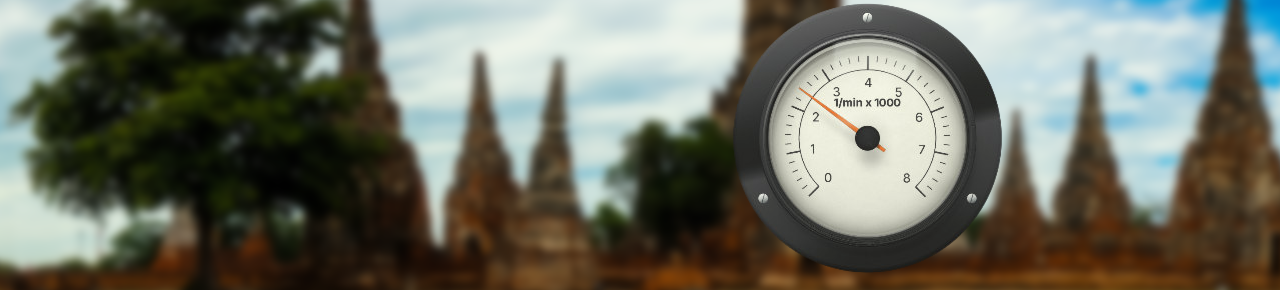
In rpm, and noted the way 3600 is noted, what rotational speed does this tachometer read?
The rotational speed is 2400
